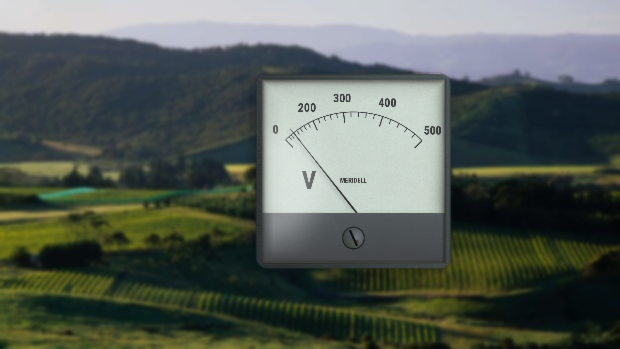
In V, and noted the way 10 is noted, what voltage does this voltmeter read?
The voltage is 100
